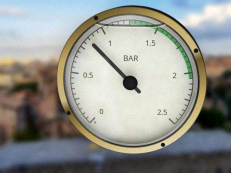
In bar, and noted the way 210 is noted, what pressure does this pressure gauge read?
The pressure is 0.85
